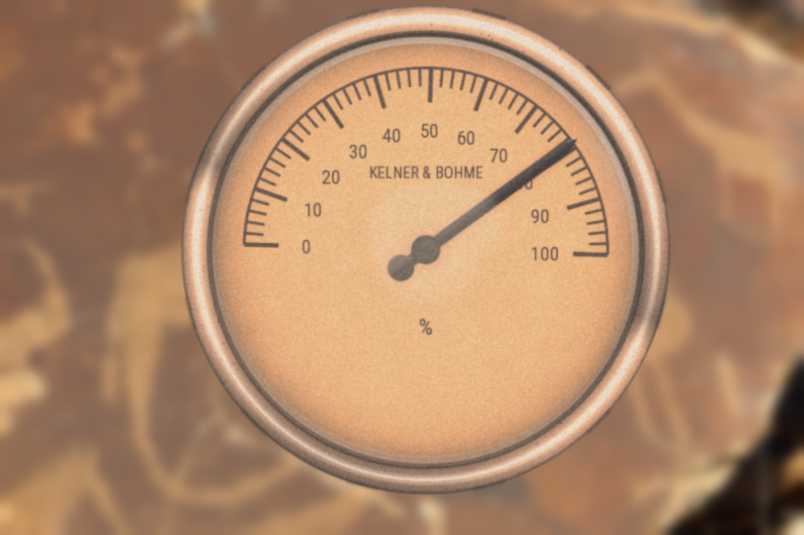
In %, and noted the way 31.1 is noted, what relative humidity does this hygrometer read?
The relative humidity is 79
